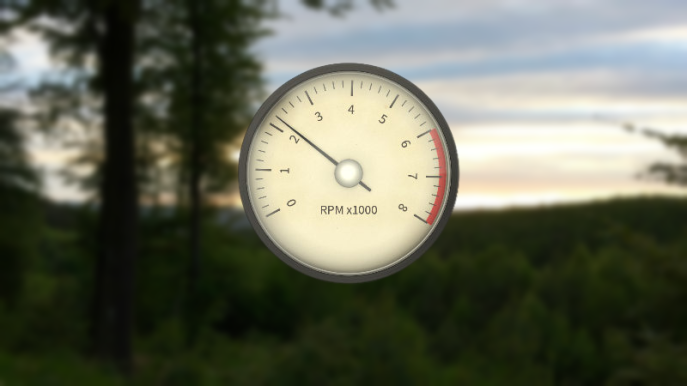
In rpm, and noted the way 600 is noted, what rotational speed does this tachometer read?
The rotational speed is 2200
